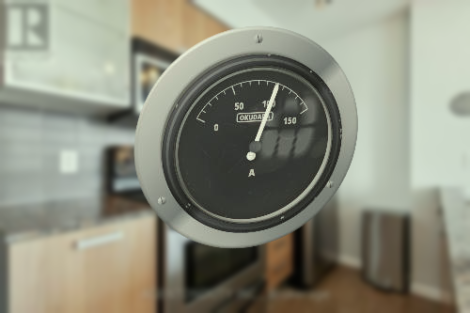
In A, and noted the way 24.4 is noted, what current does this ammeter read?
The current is 100
